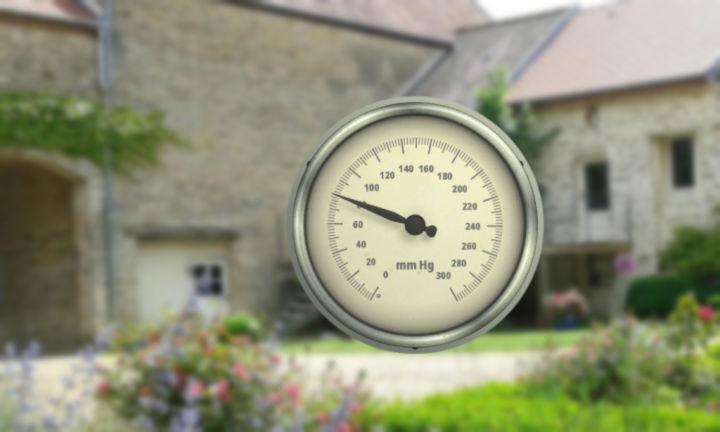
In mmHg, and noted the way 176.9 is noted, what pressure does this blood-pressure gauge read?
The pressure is 80
